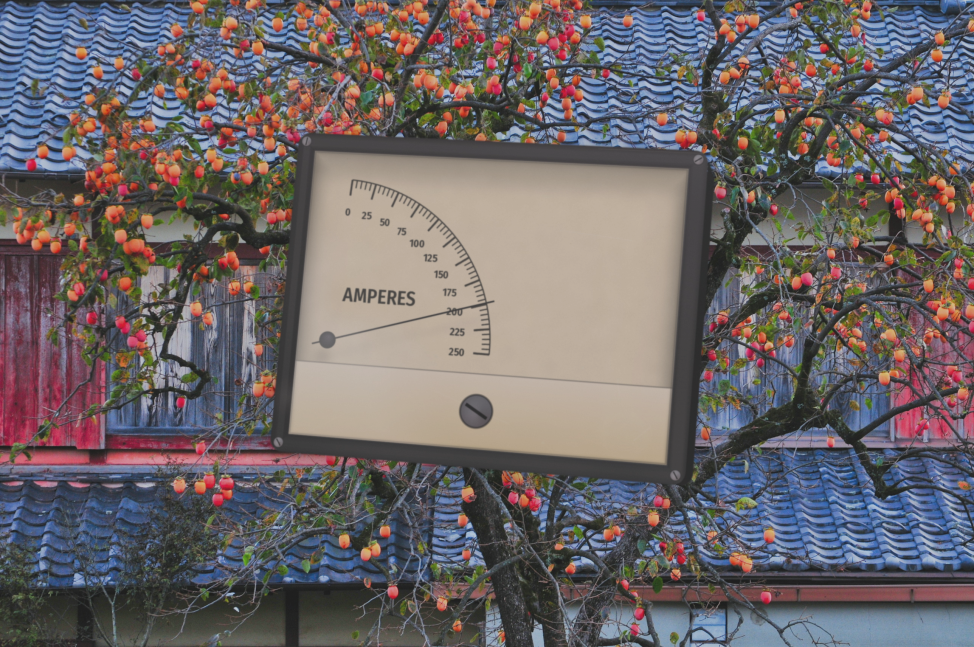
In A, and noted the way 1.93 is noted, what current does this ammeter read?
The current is 200
